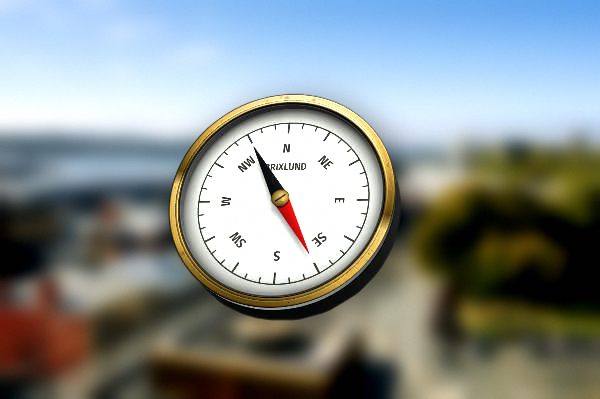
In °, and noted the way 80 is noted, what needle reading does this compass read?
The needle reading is 150
